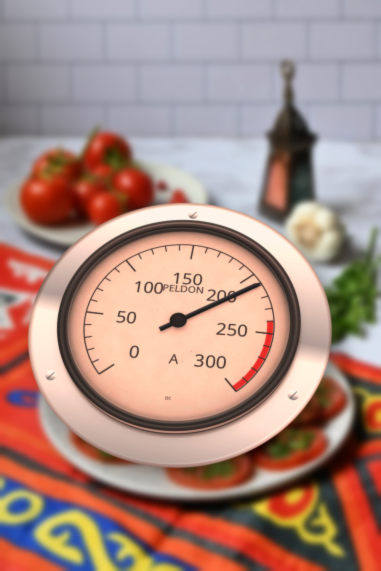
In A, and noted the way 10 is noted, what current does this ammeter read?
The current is 210
